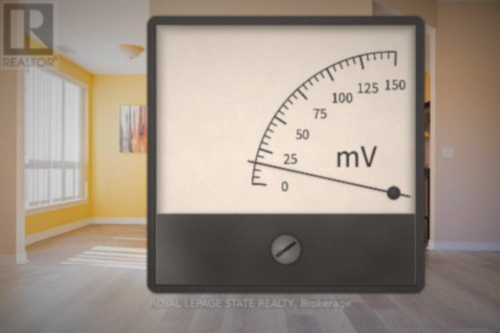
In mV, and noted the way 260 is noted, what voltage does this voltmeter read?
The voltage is 15
